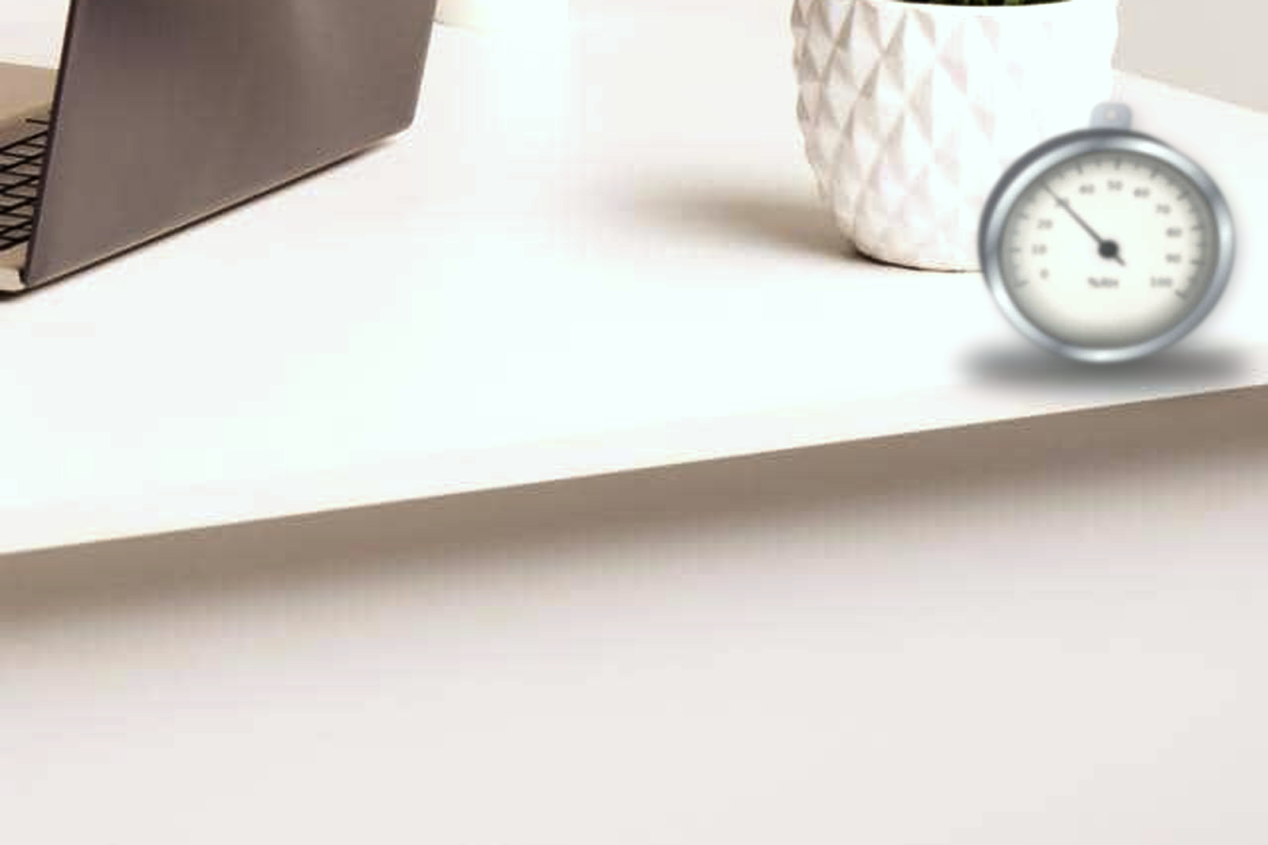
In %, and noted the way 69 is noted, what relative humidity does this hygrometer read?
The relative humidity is 30
